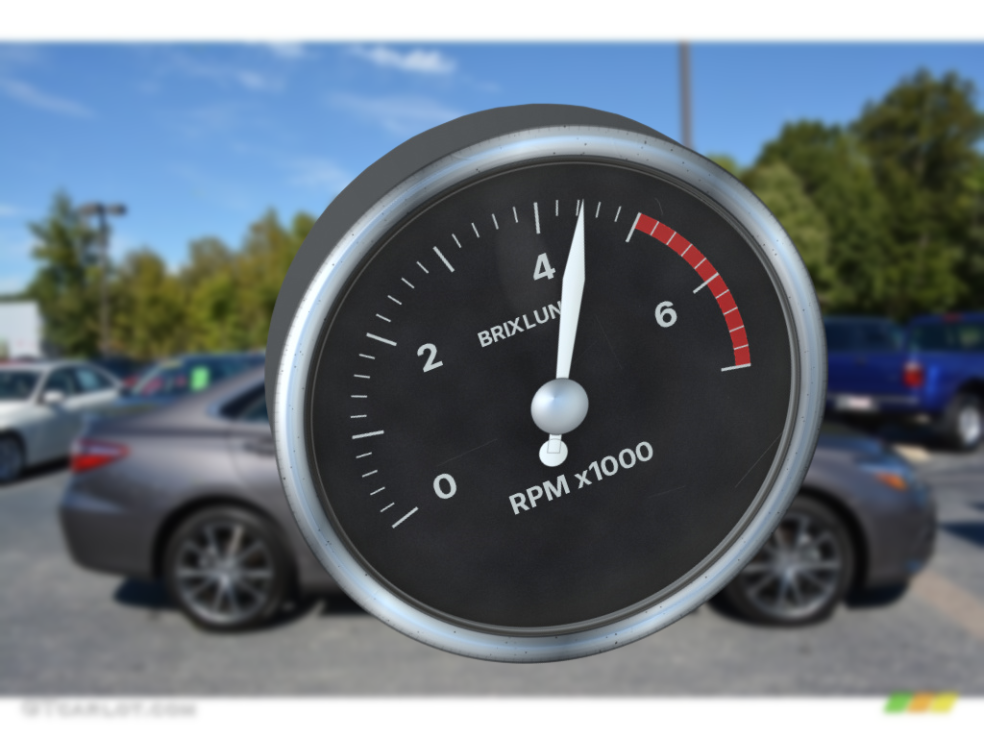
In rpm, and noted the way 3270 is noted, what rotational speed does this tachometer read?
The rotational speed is 4400
